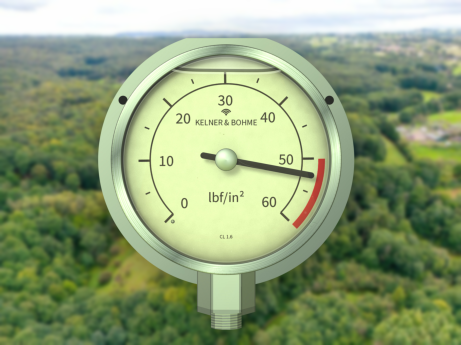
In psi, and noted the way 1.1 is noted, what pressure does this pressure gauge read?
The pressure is 52.5
